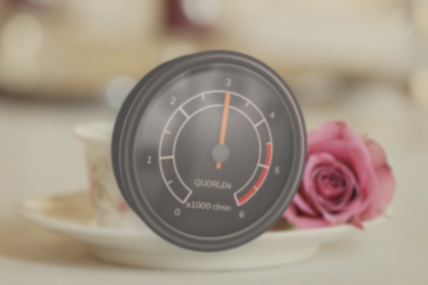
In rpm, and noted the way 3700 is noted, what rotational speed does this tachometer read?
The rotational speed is 3000
